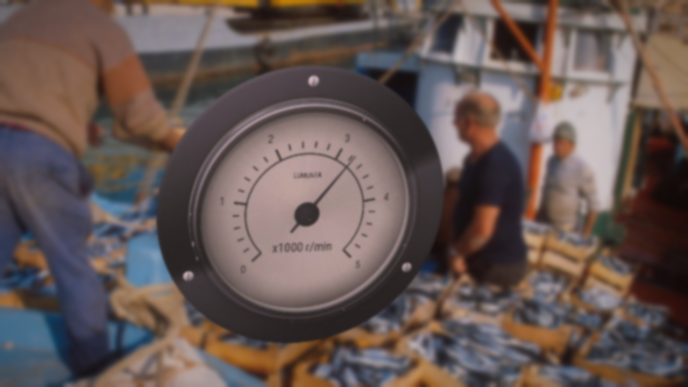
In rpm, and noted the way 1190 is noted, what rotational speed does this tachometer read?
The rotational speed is 3200
